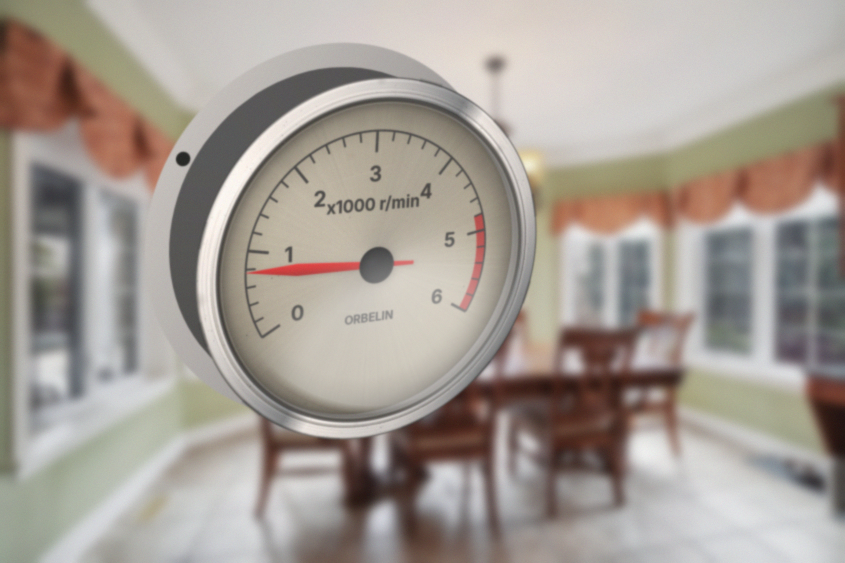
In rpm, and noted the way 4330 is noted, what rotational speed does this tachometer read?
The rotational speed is 800
